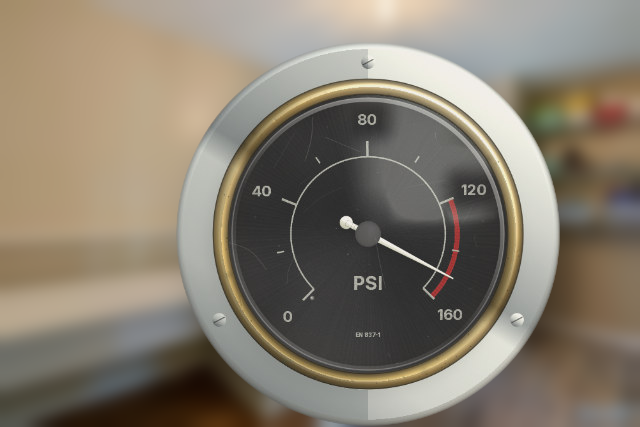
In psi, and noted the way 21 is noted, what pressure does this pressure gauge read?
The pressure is 150
